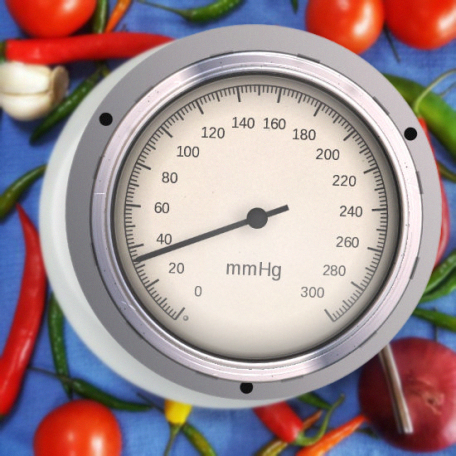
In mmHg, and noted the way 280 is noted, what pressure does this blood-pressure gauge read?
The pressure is 34
